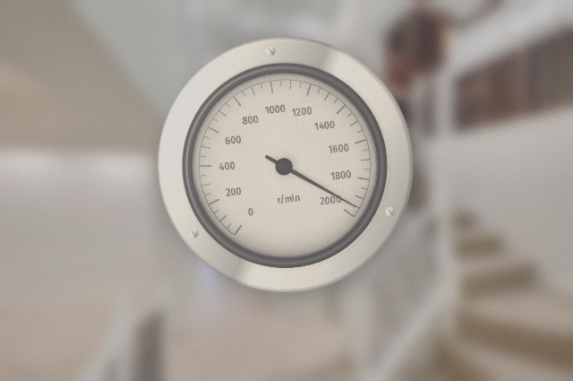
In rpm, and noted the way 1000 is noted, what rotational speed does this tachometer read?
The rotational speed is 1950
